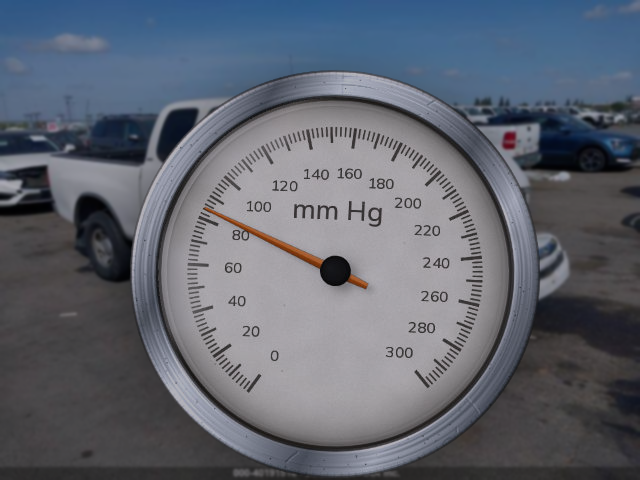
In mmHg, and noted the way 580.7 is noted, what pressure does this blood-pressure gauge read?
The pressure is 84
